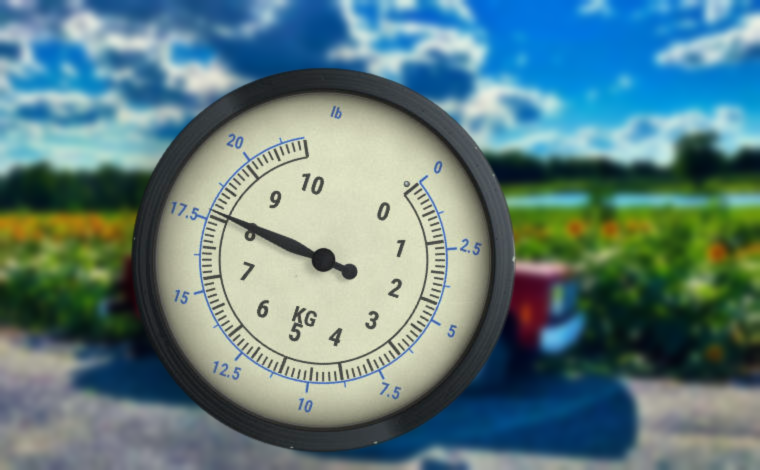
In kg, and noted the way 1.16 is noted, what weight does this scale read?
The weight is 8.1
